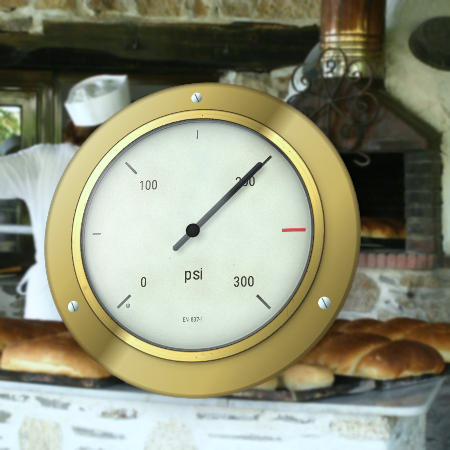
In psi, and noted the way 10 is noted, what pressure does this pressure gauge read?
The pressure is 200
